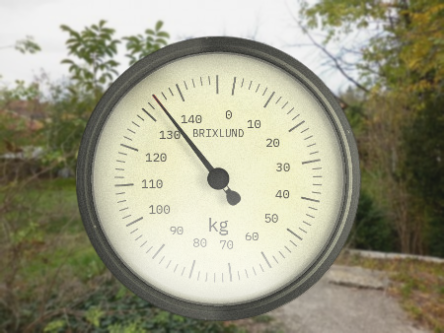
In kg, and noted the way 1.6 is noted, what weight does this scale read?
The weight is 134
